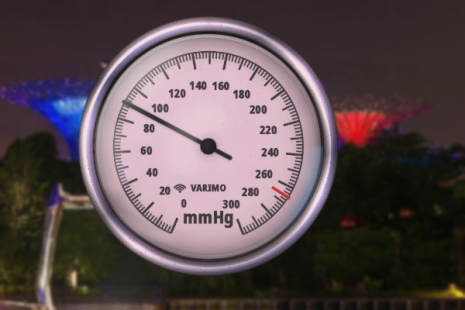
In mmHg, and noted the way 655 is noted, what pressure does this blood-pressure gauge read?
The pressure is 90
